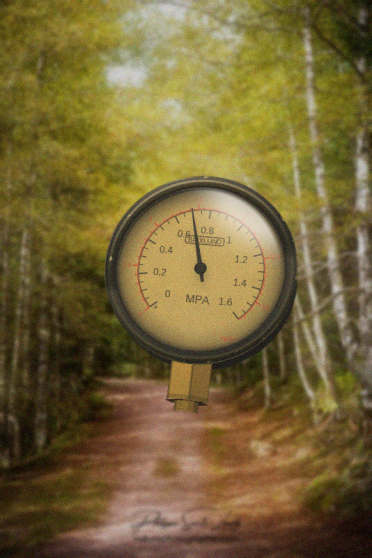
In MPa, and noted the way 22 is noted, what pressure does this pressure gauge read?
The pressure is 0.7
